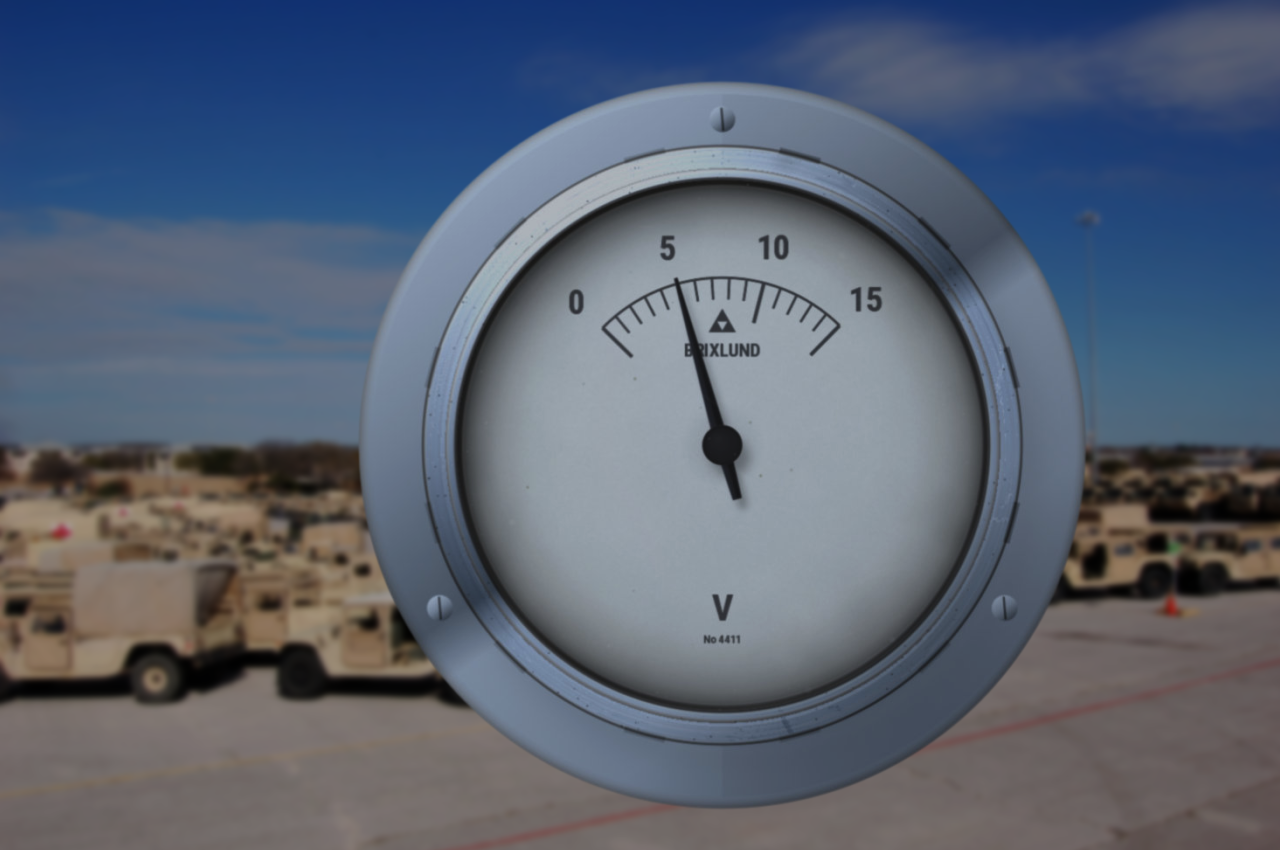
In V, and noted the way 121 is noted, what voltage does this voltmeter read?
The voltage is 5
